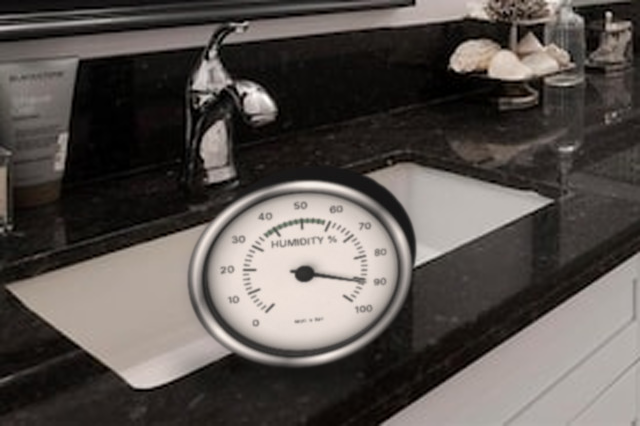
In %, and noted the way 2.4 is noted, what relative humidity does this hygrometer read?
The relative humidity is 90
